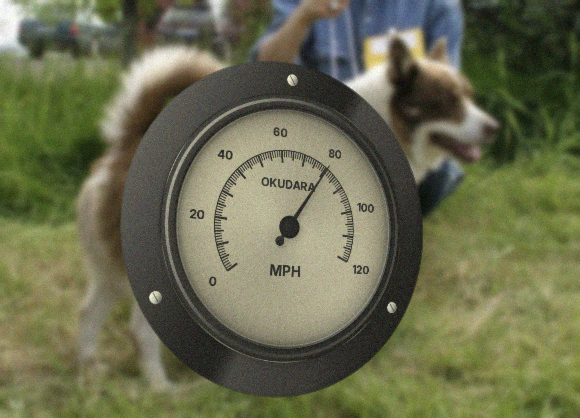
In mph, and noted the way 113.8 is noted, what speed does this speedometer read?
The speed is 80
